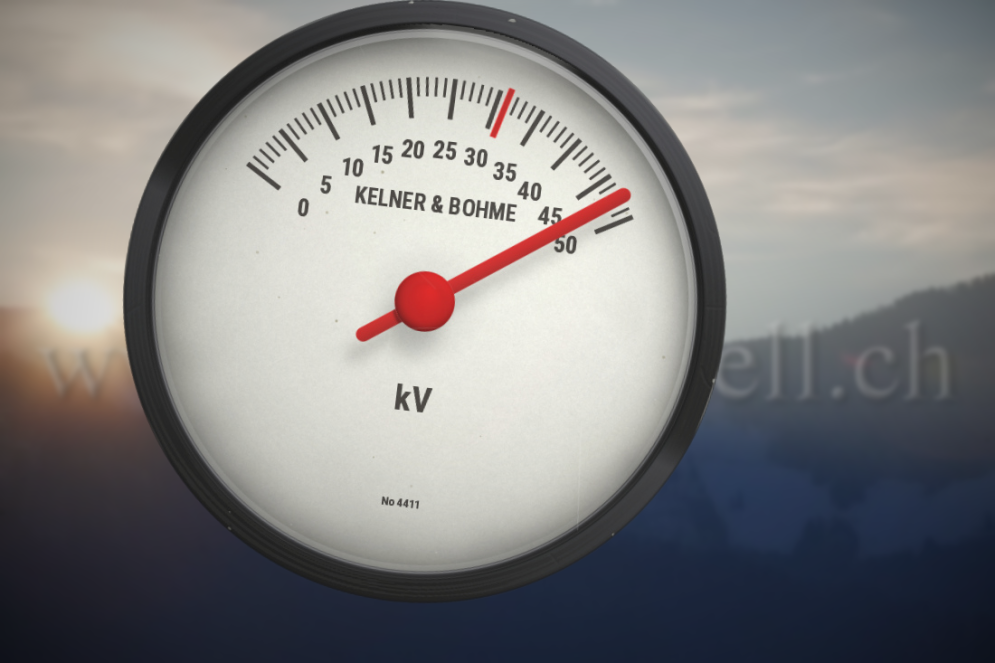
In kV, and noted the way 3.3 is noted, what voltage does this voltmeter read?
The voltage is 47.5
